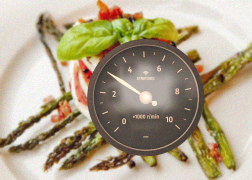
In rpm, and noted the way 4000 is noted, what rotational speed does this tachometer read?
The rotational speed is 3000
